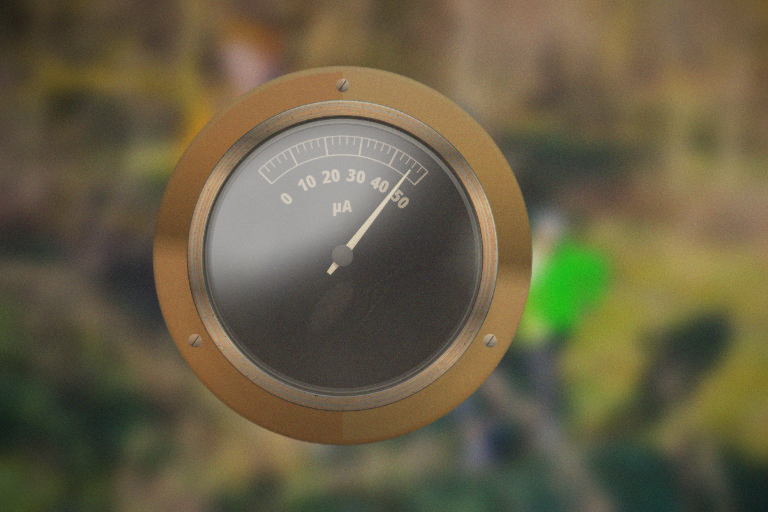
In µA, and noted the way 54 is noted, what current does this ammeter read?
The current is 46
